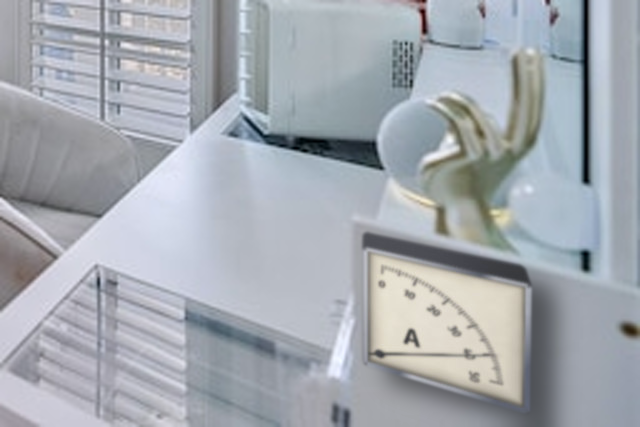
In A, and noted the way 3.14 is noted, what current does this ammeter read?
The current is 40
